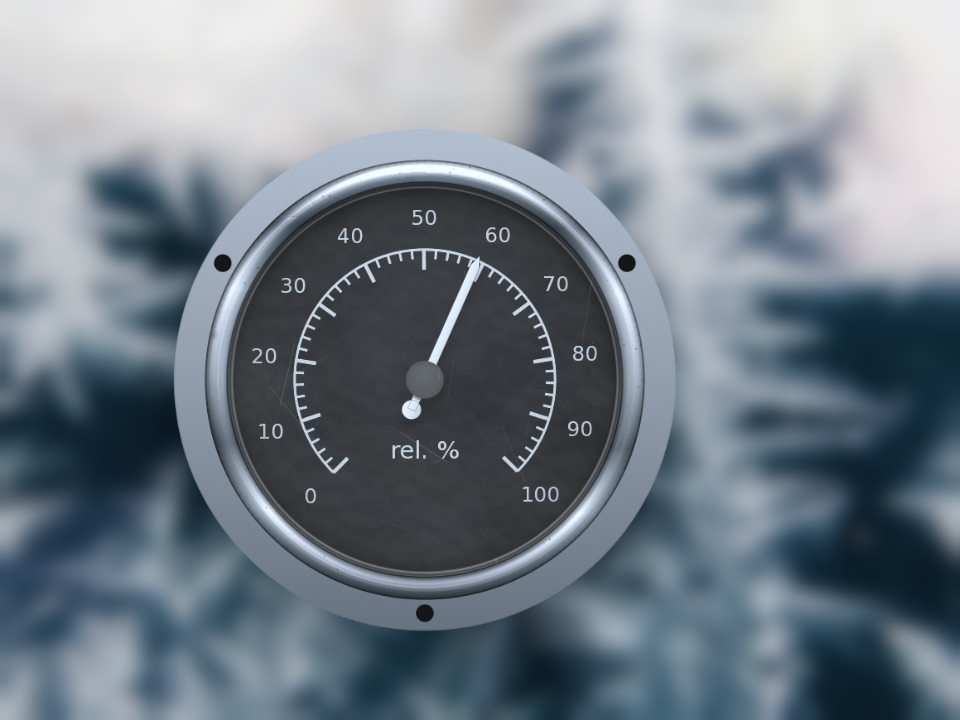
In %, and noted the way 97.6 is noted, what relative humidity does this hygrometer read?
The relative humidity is 59
